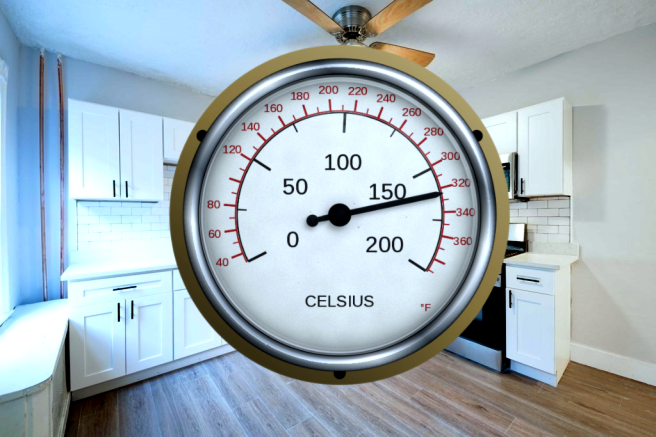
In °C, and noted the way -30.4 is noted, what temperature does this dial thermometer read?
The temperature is 162.5
